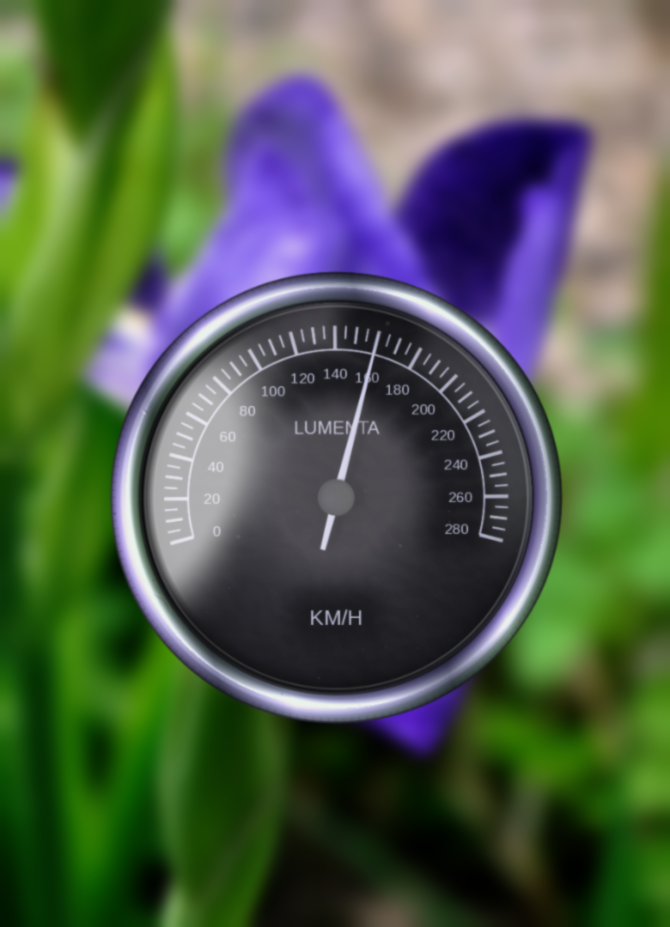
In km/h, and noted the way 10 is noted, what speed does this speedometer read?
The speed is 160
